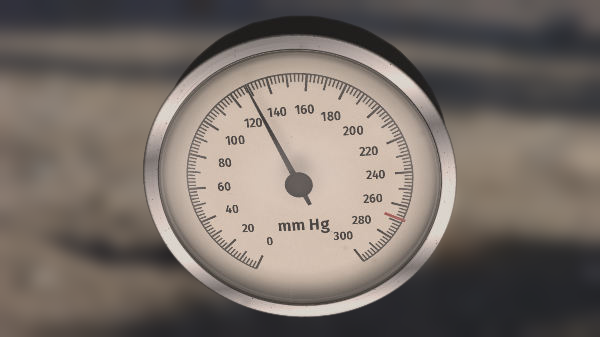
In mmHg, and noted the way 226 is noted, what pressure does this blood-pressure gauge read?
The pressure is 130
